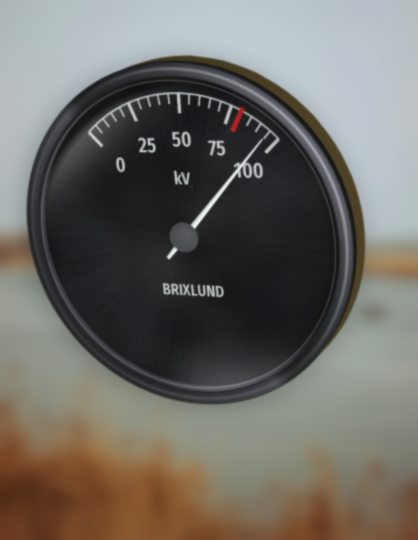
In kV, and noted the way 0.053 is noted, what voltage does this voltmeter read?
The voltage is 95
